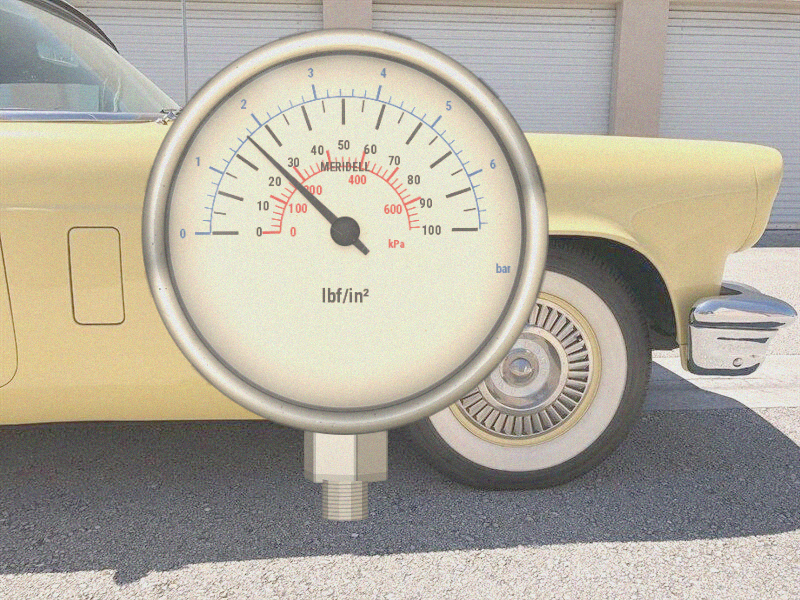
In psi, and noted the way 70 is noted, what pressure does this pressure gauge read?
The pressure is 25
